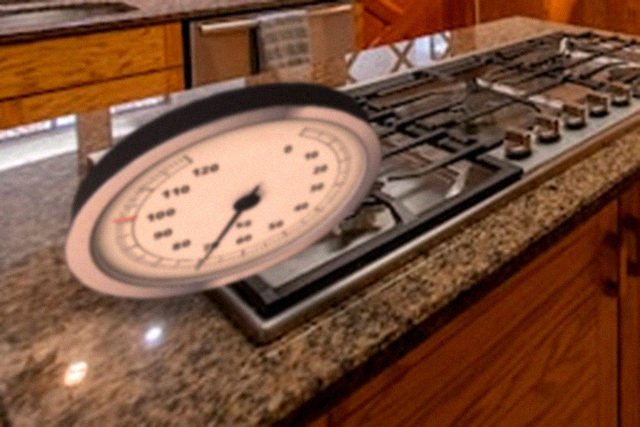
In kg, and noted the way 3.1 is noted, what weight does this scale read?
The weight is 70
